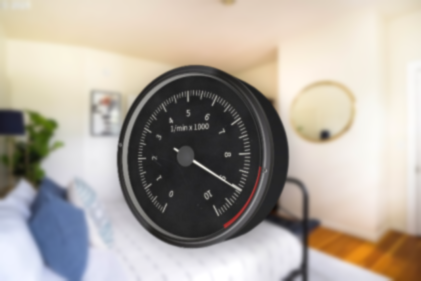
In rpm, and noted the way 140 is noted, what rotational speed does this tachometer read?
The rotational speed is 9000
